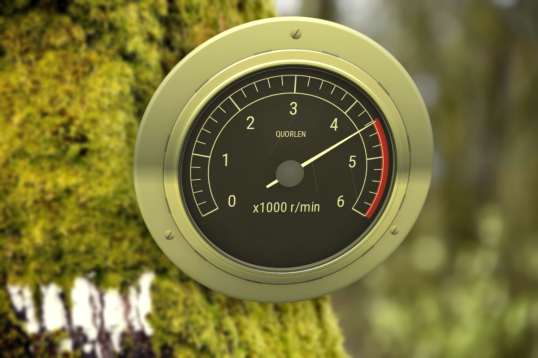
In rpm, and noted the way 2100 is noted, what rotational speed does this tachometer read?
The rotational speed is 4400
